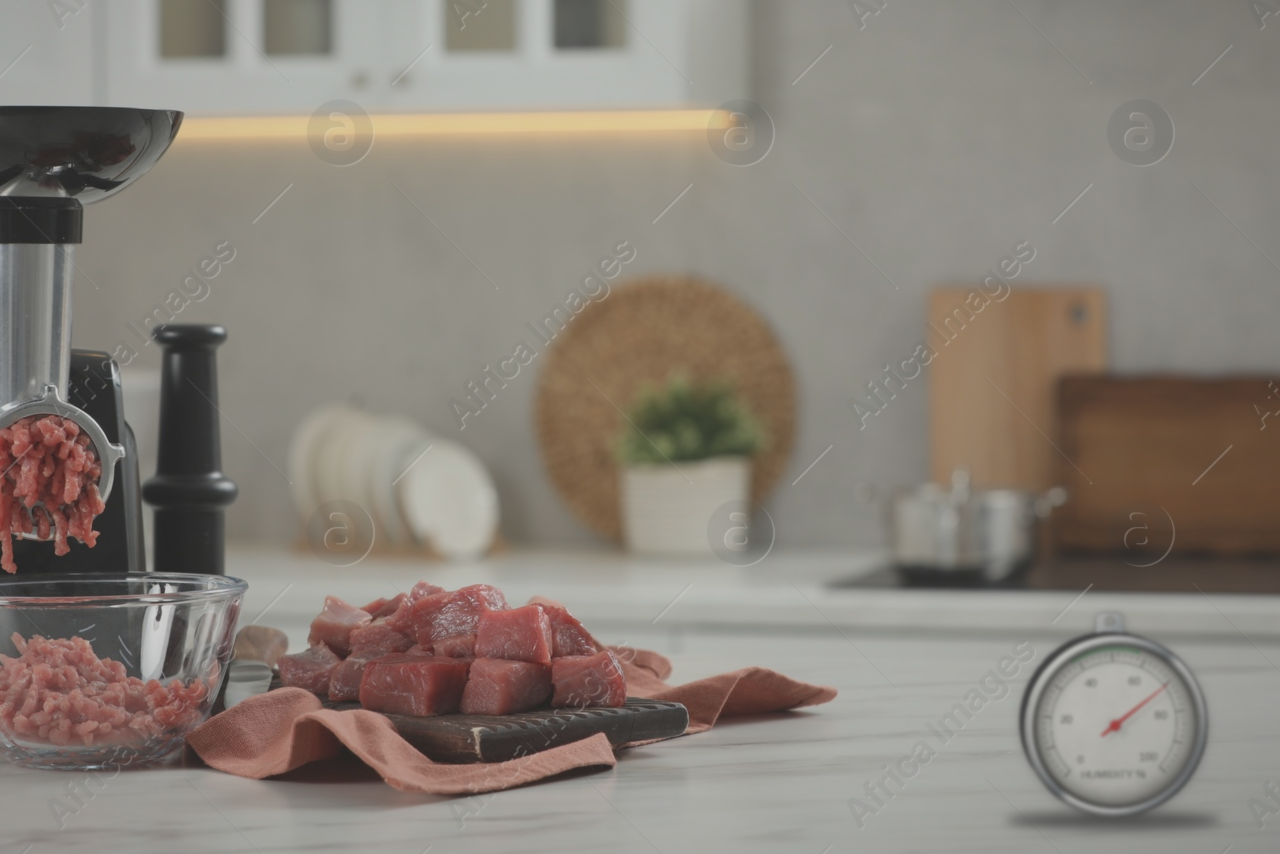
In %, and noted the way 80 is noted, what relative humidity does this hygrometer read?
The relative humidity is 70
